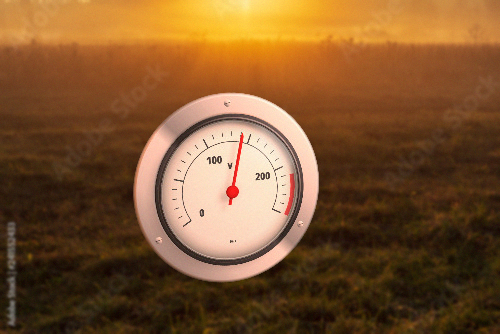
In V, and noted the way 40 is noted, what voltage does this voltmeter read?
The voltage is 140
